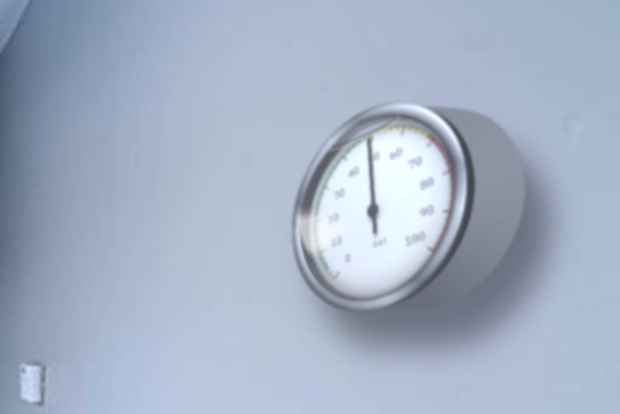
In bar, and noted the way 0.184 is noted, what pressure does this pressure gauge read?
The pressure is 50
